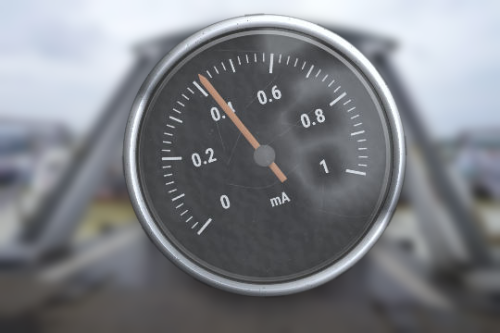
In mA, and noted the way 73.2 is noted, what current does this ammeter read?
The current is 0.42
